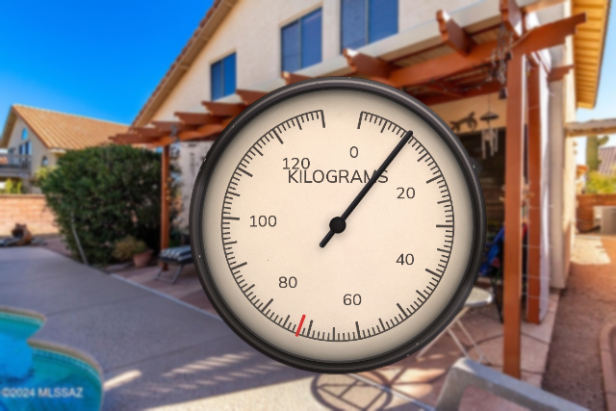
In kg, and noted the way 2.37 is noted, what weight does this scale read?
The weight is 10
